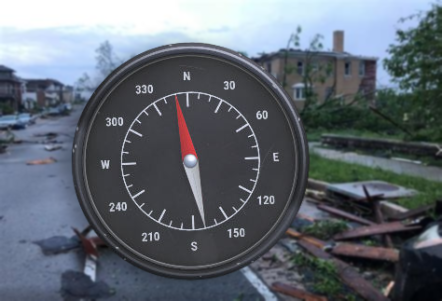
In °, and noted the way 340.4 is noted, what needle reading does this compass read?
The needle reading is 350
